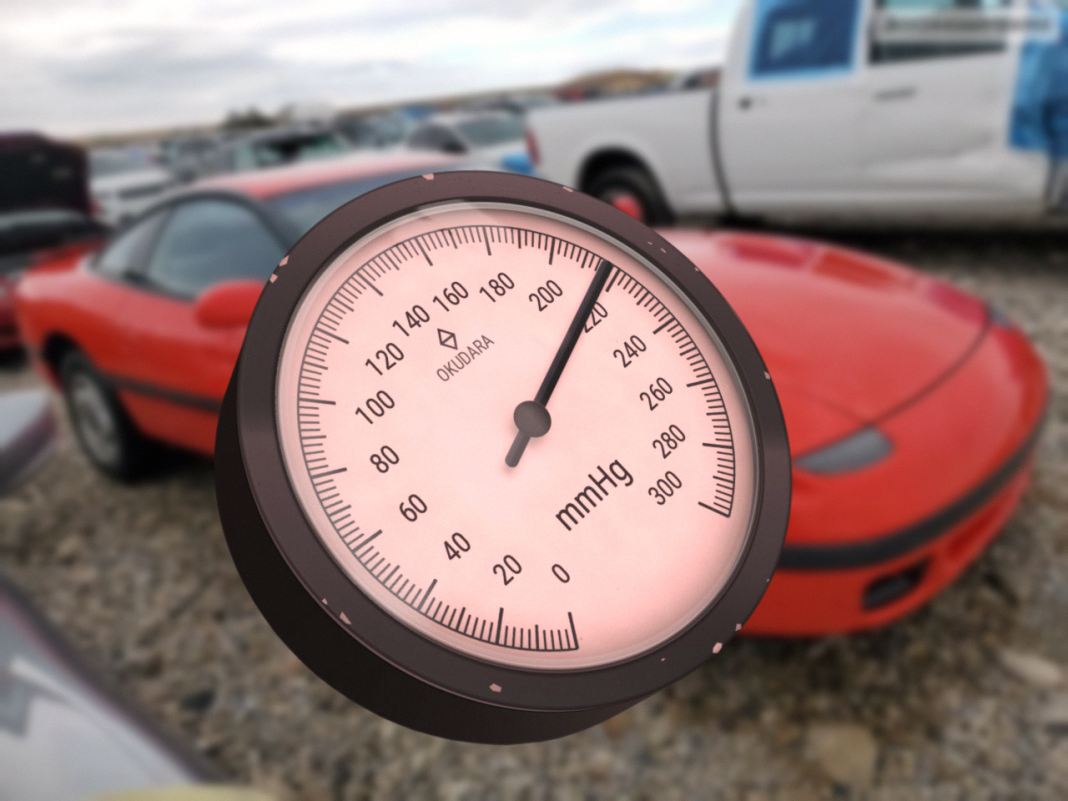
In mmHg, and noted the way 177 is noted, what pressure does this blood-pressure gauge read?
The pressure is 216
